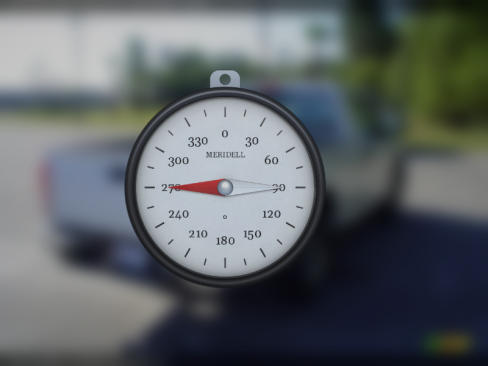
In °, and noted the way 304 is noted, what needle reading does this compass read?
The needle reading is 270
